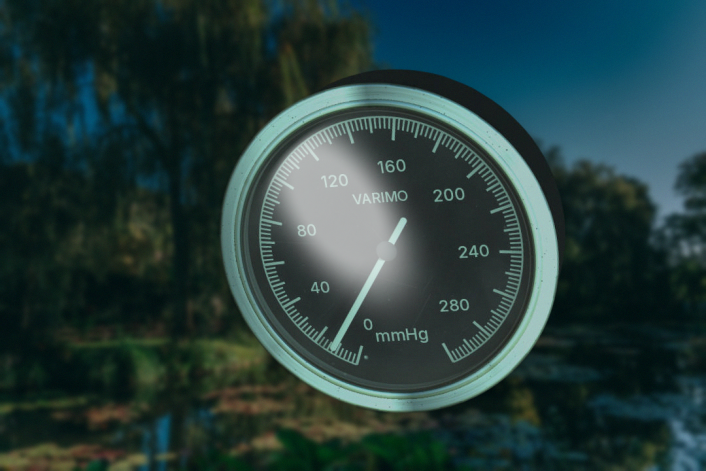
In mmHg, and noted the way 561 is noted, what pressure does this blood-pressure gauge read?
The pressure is 12
